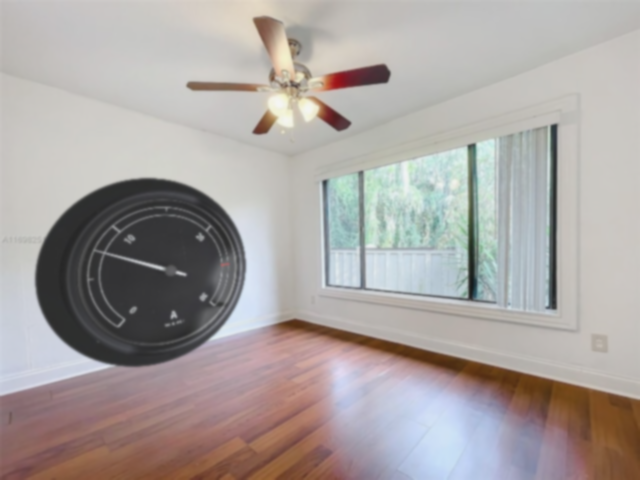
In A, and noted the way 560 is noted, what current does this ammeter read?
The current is 7.5
